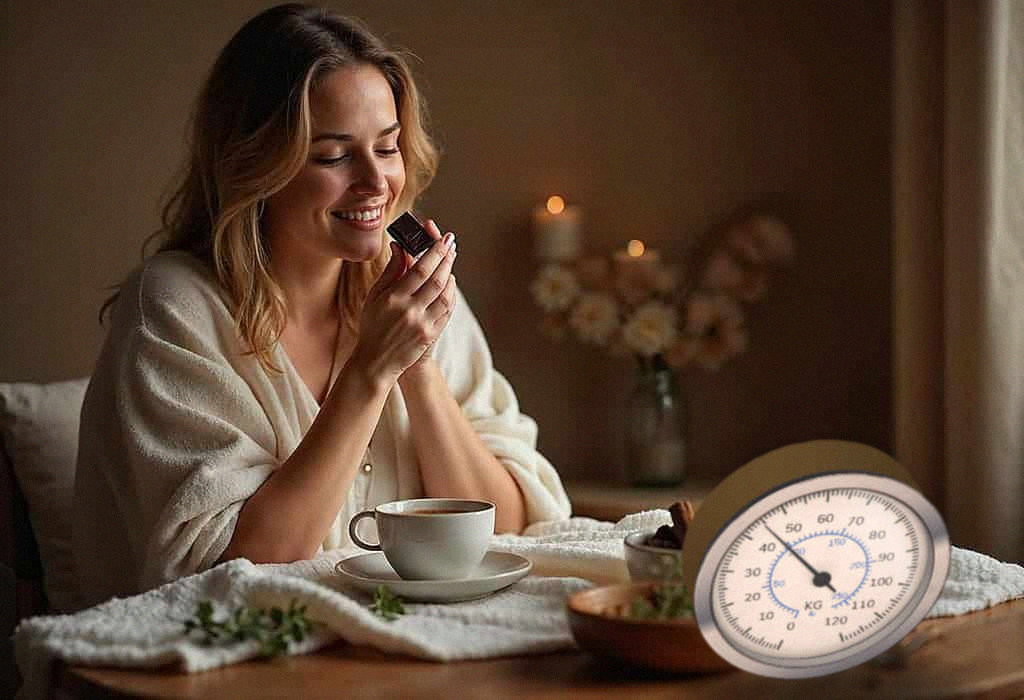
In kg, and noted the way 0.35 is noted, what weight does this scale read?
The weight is 45
